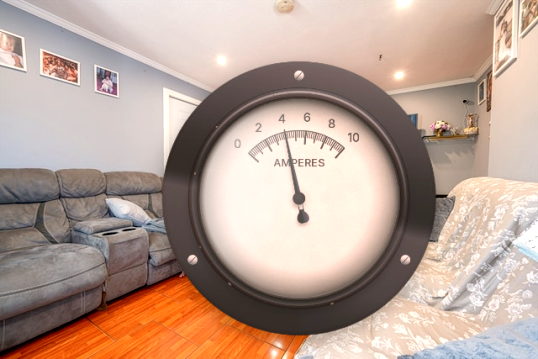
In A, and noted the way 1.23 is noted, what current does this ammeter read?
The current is 4
